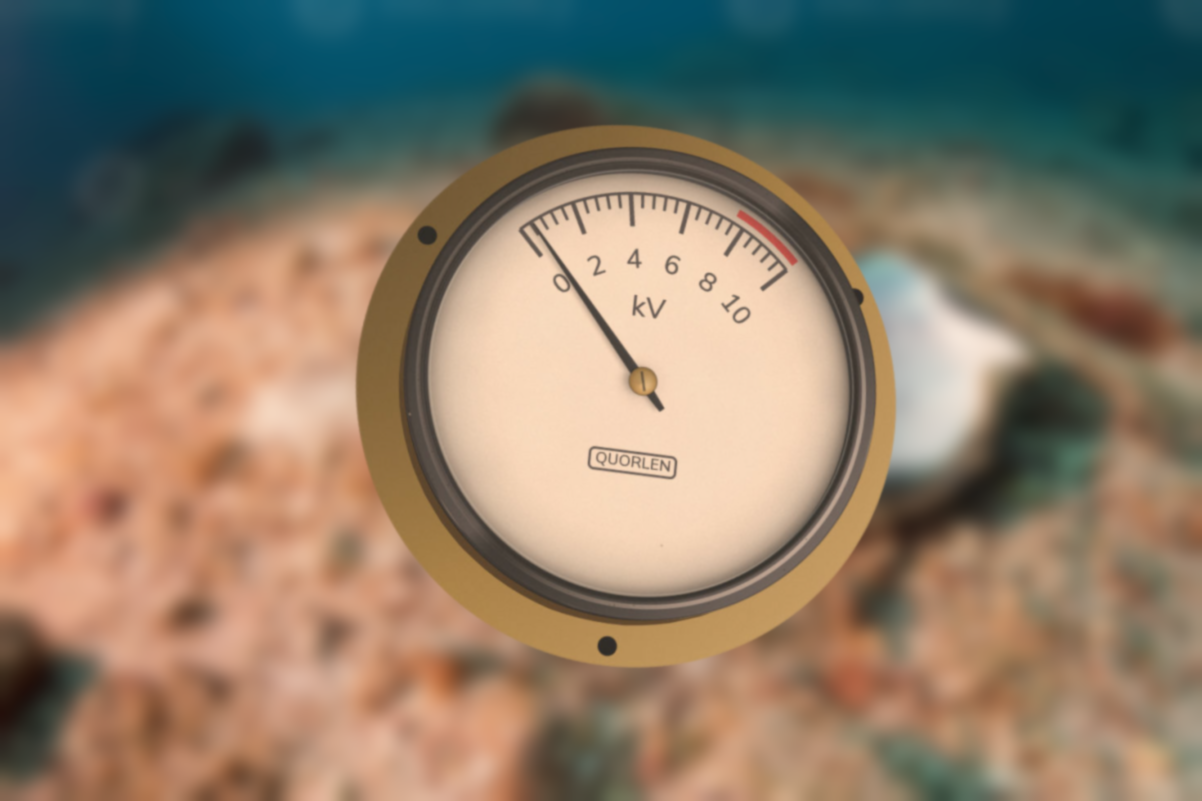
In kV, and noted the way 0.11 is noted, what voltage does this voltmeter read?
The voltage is 0.4
